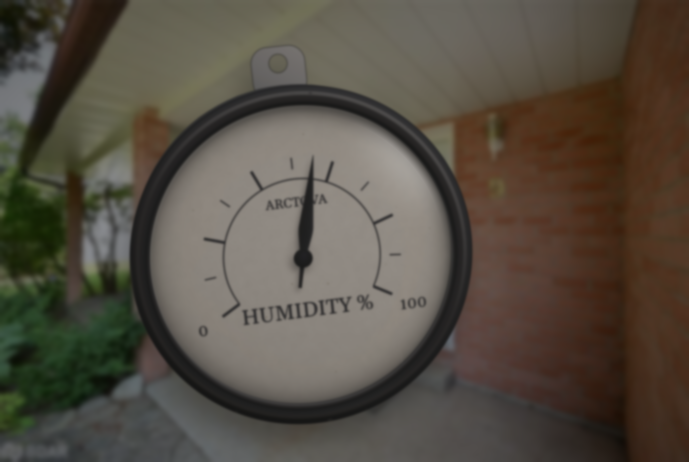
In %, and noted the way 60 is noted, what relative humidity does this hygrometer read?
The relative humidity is 55
